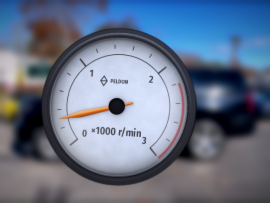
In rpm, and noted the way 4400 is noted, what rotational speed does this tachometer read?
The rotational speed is 300
